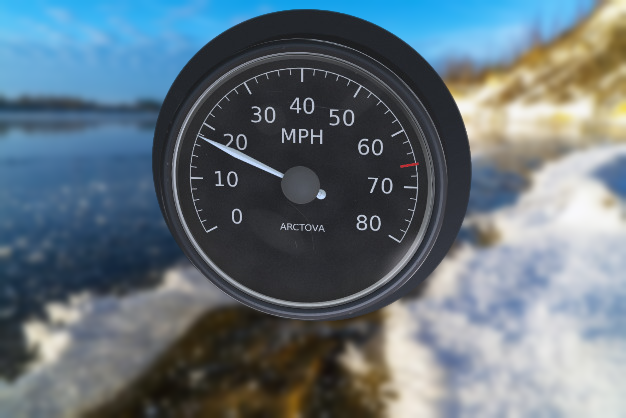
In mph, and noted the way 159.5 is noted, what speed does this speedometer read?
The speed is 18
